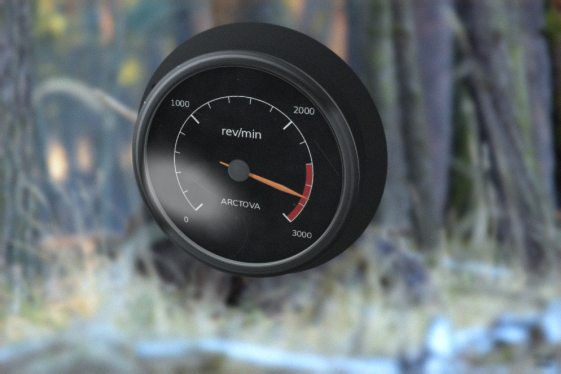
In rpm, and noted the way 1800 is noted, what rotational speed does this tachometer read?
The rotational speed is 2700
